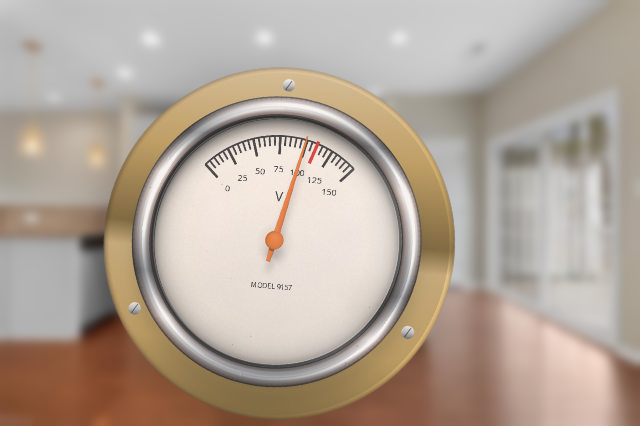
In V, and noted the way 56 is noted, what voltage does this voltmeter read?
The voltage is 100
